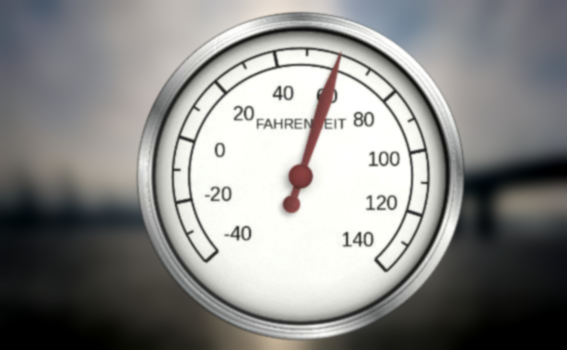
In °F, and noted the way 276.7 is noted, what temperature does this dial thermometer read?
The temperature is 60
